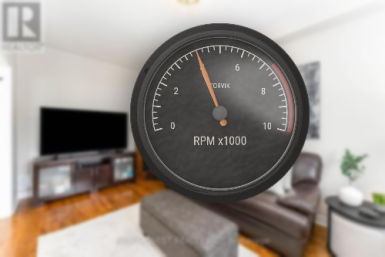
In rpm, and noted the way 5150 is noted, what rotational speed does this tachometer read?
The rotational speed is 4000
